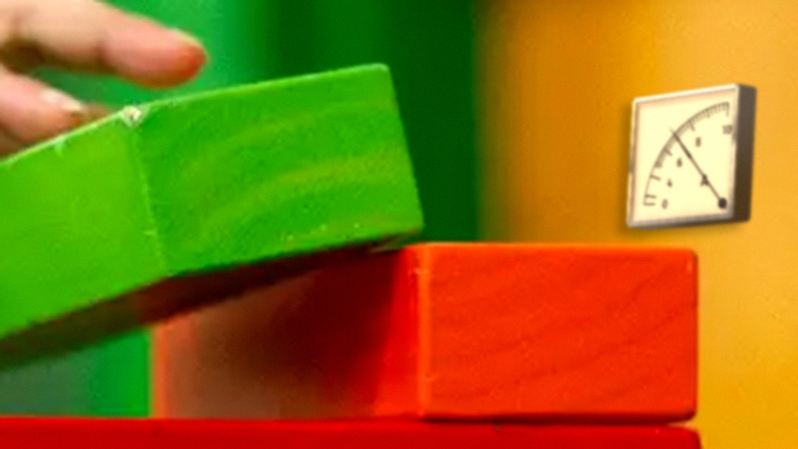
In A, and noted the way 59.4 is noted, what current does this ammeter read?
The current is 7
